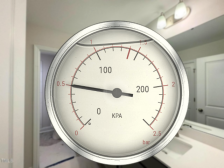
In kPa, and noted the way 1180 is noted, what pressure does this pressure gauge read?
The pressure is 50
